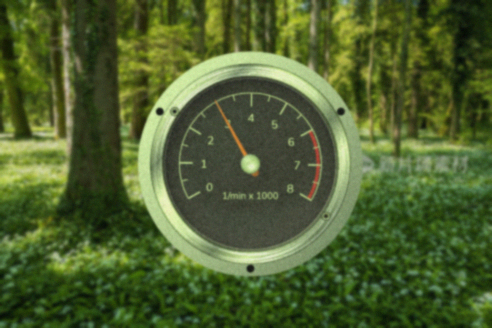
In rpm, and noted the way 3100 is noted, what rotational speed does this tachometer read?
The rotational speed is 3000
